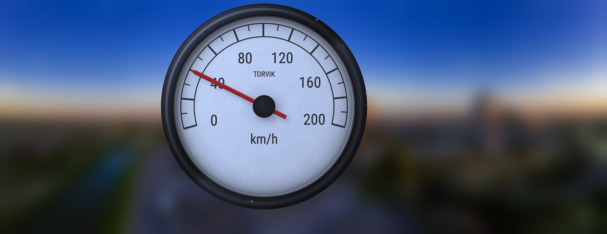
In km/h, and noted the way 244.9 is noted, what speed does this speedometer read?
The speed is 40
